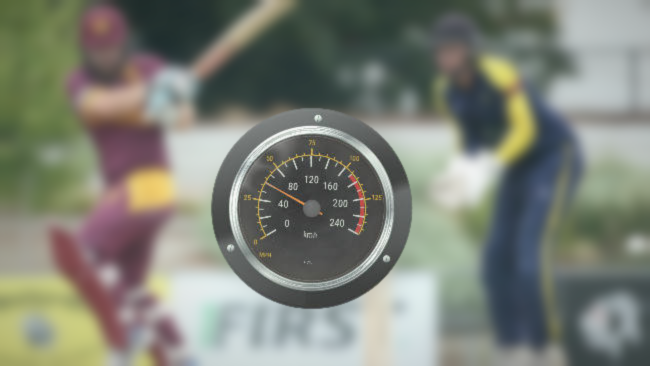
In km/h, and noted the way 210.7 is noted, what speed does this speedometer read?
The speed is 60
